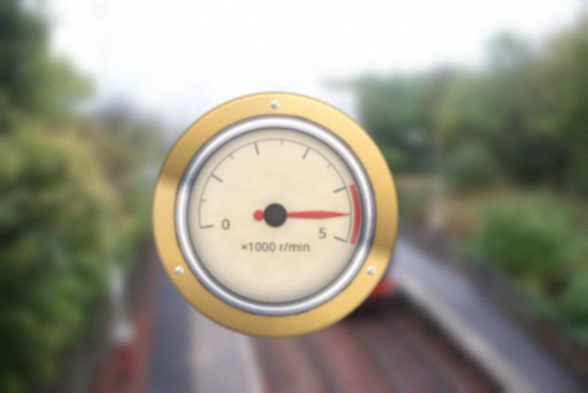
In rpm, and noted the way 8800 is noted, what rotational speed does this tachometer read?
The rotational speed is 4500
